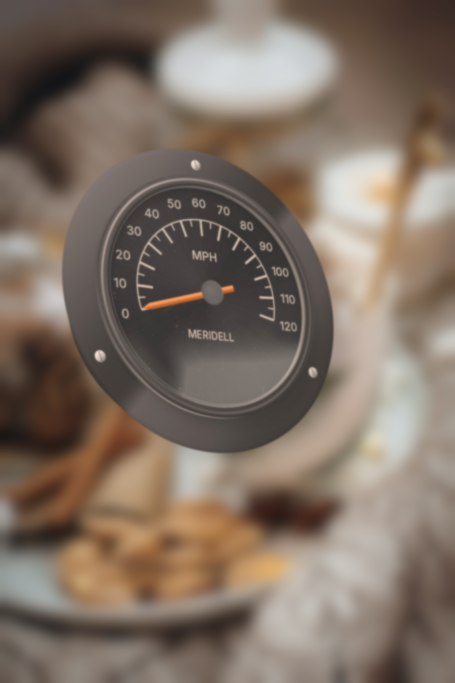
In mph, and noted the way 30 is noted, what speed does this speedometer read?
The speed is 0
